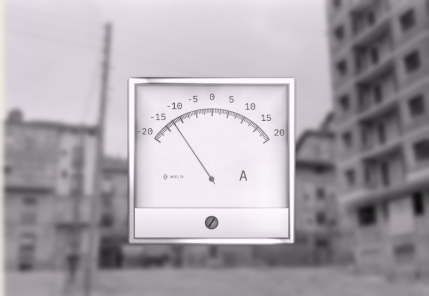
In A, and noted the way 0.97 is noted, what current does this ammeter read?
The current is -12.5
